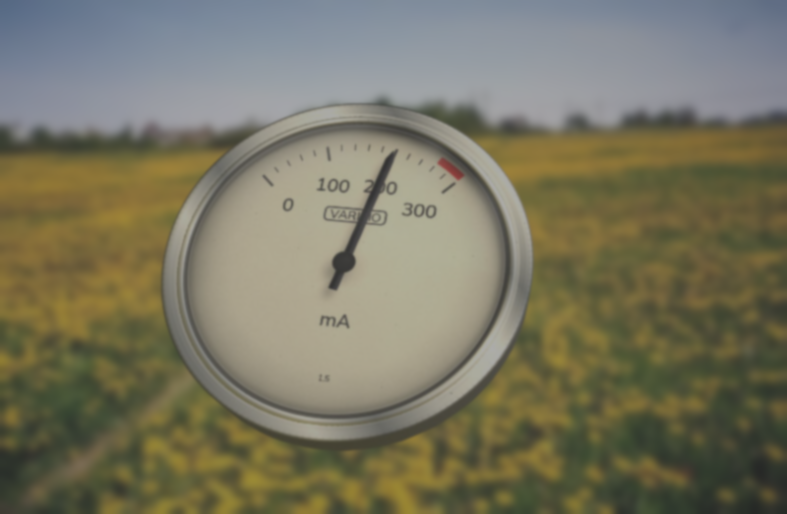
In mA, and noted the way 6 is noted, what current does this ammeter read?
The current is 200
